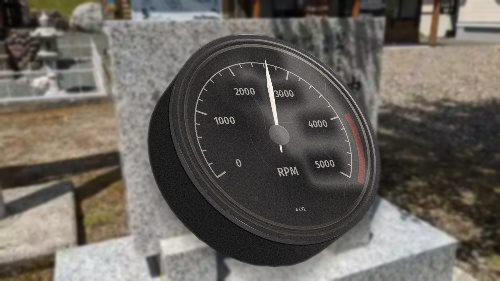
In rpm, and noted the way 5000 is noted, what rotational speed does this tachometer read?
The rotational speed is 2600
